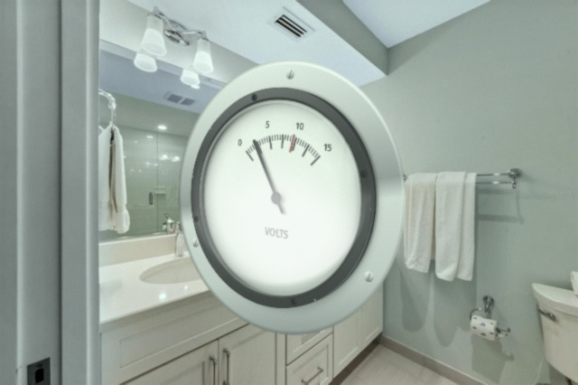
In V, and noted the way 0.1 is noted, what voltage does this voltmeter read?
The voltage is 2.5
